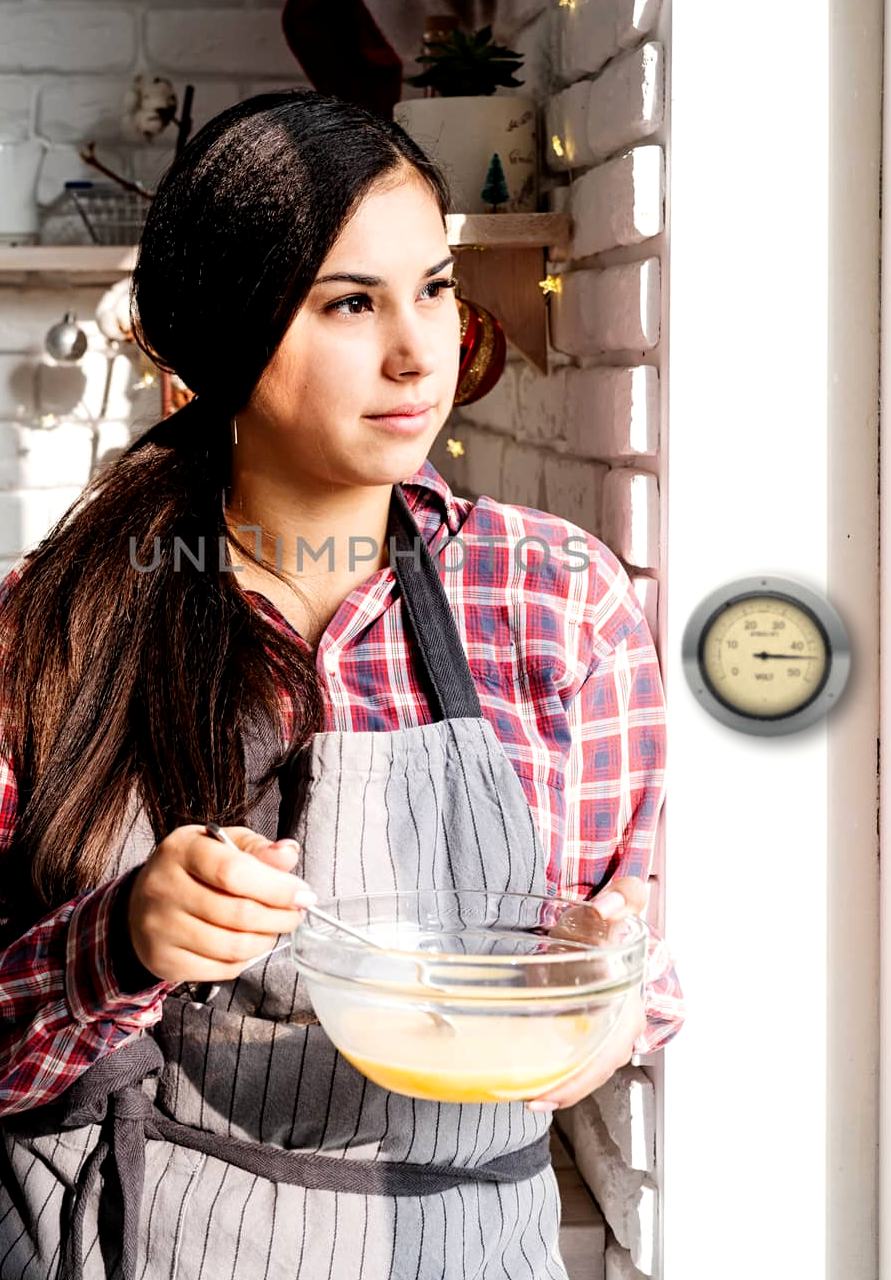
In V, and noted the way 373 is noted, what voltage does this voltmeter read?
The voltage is 44
